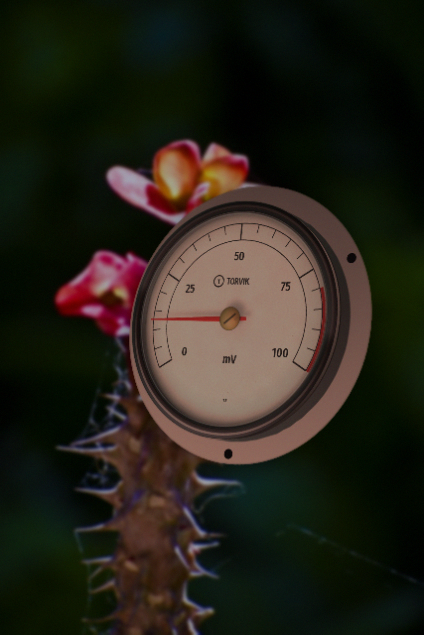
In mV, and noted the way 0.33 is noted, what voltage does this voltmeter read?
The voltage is 12.5
